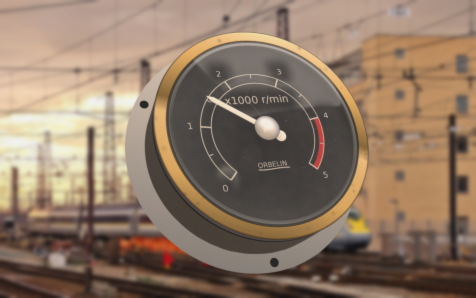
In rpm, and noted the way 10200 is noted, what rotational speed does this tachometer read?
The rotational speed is 1500
